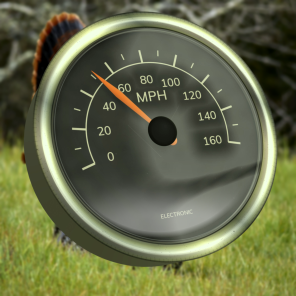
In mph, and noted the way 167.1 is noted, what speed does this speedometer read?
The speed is 50
